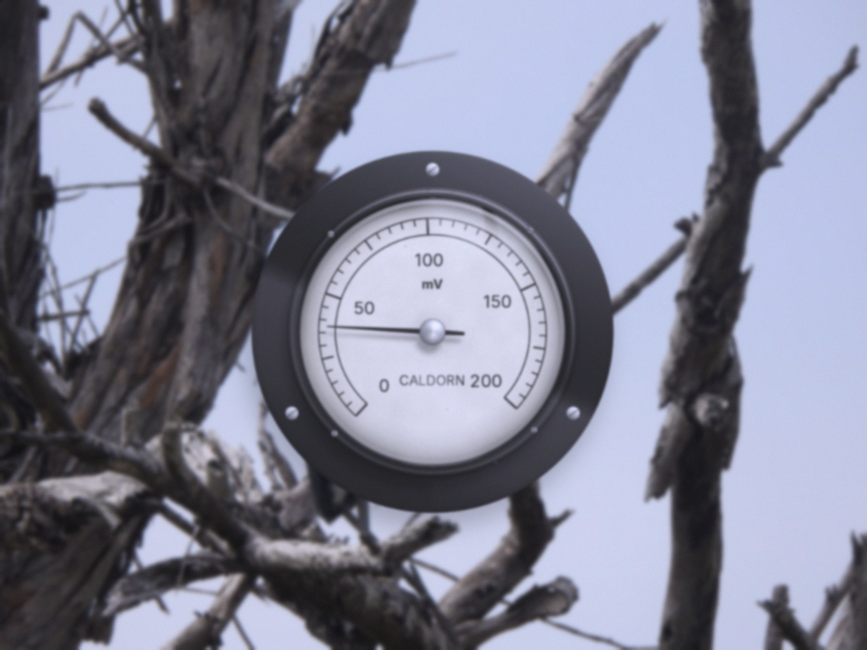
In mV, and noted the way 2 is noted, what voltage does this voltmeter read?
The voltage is 37.5
